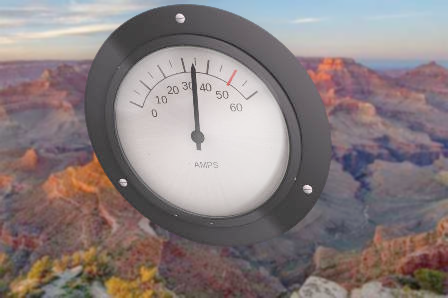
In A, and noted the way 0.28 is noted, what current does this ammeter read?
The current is 35
